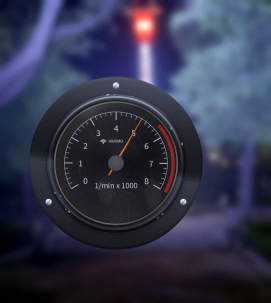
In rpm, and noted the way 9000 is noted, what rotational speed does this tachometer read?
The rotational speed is 5000
